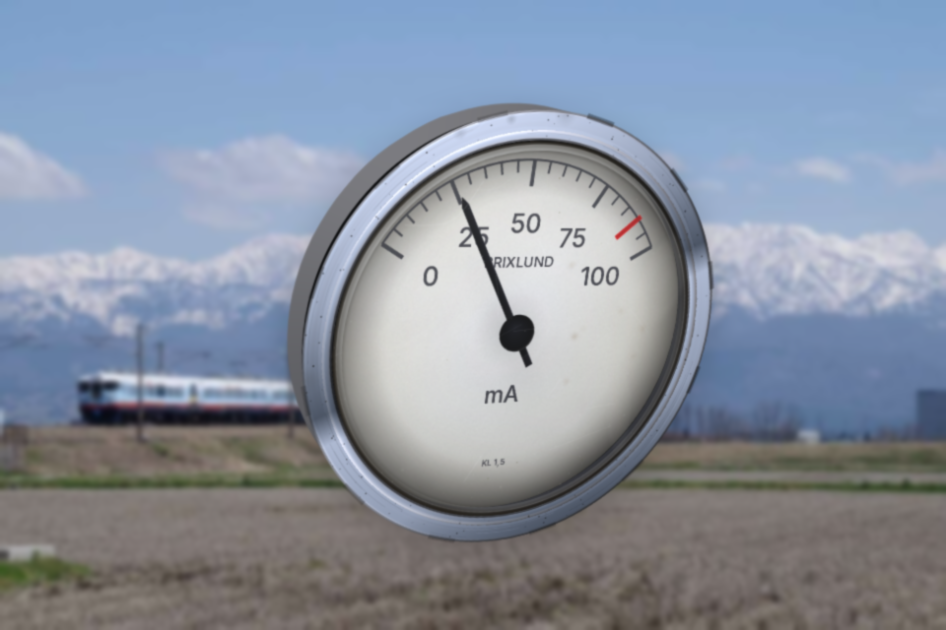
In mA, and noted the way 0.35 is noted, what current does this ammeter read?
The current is 25
